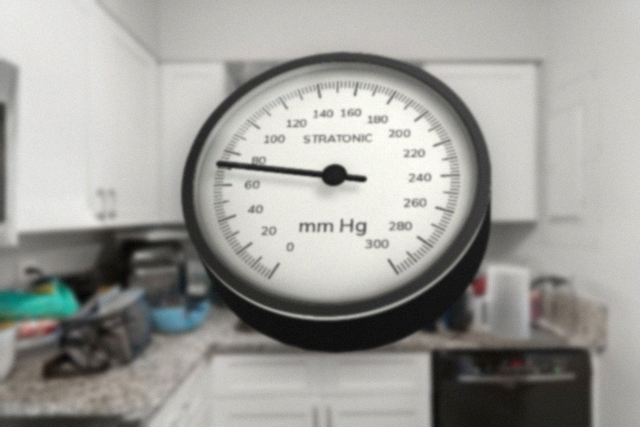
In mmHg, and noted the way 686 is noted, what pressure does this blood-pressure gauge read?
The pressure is 70
